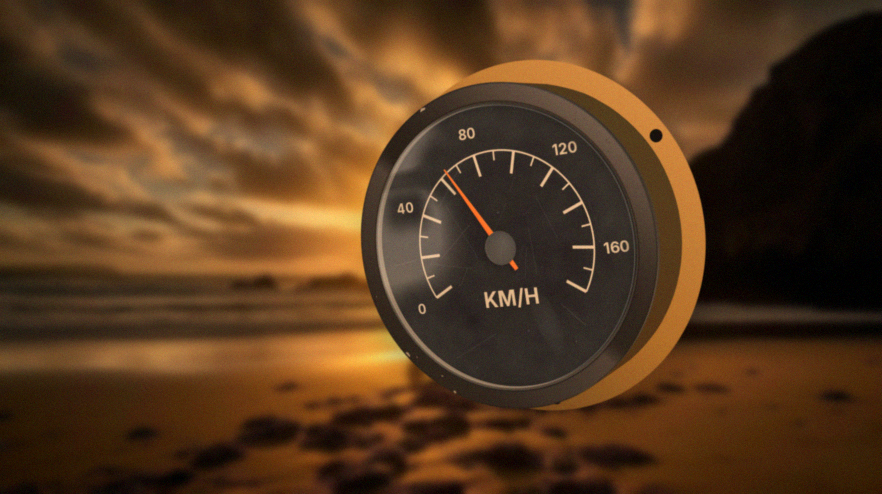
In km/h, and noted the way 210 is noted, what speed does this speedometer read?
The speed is 65
